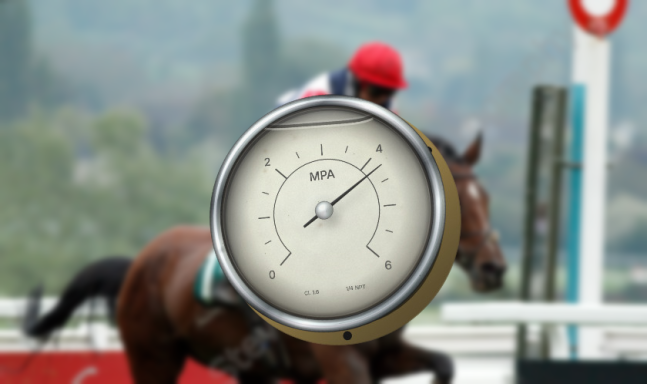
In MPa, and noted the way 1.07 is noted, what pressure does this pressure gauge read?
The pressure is 4.25
